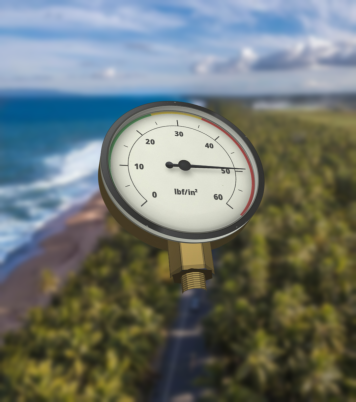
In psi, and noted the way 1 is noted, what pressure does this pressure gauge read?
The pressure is 50
